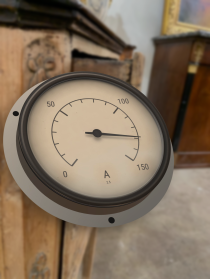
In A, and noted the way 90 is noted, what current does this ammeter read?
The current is 130
